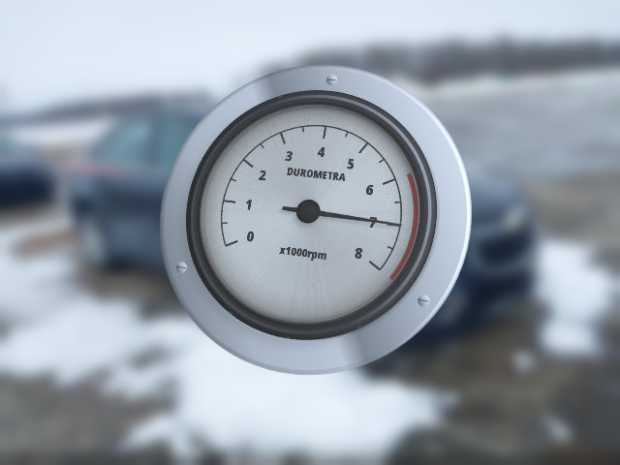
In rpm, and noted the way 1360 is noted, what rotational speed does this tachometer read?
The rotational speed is 7000
